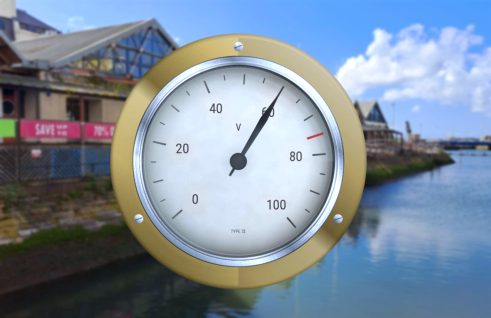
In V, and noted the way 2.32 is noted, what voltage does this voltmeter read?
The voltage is 60
